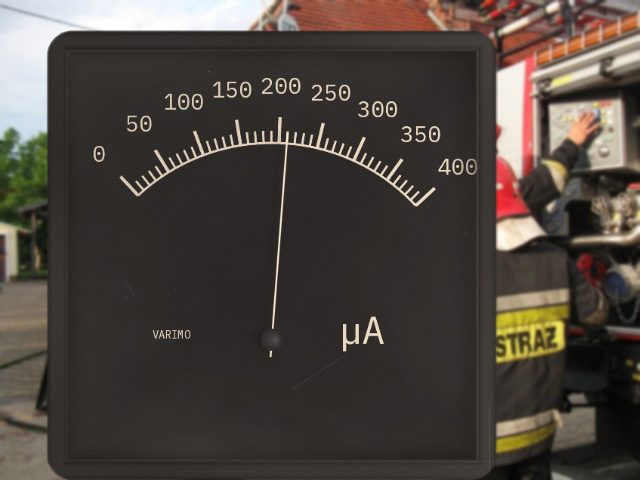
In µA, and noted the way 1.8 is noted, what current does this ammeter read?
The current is 210
